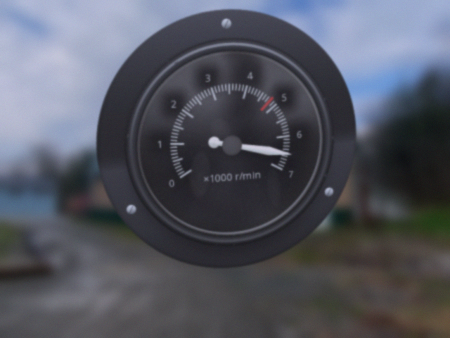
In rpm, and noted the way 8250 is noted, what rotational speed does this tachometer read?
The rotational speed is 6500
